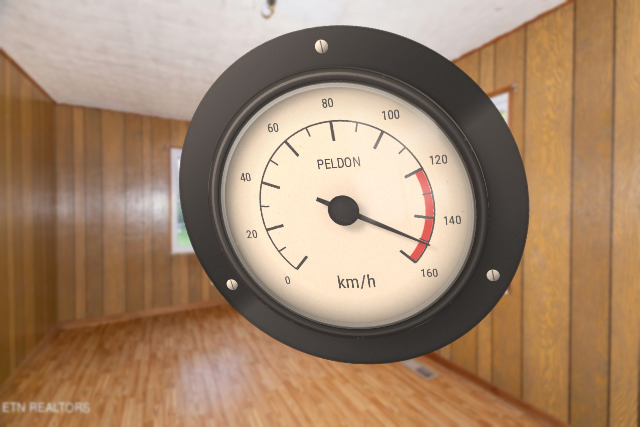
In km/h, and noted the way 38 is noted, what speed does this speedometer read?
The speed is 150
